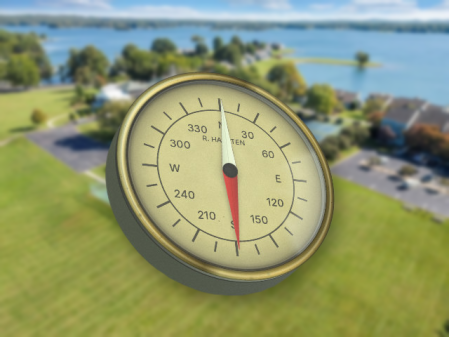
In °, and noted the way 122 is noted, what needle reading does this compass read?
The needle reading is 180
